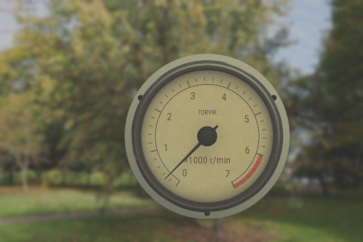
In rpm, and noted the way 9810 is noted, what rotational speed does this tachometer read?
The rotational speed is 300
